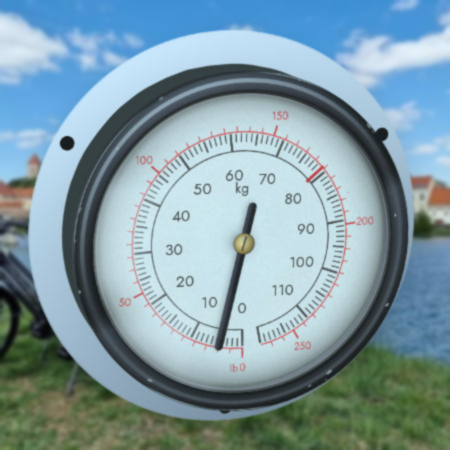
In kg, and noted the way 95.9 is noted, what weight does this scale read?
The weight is 5
